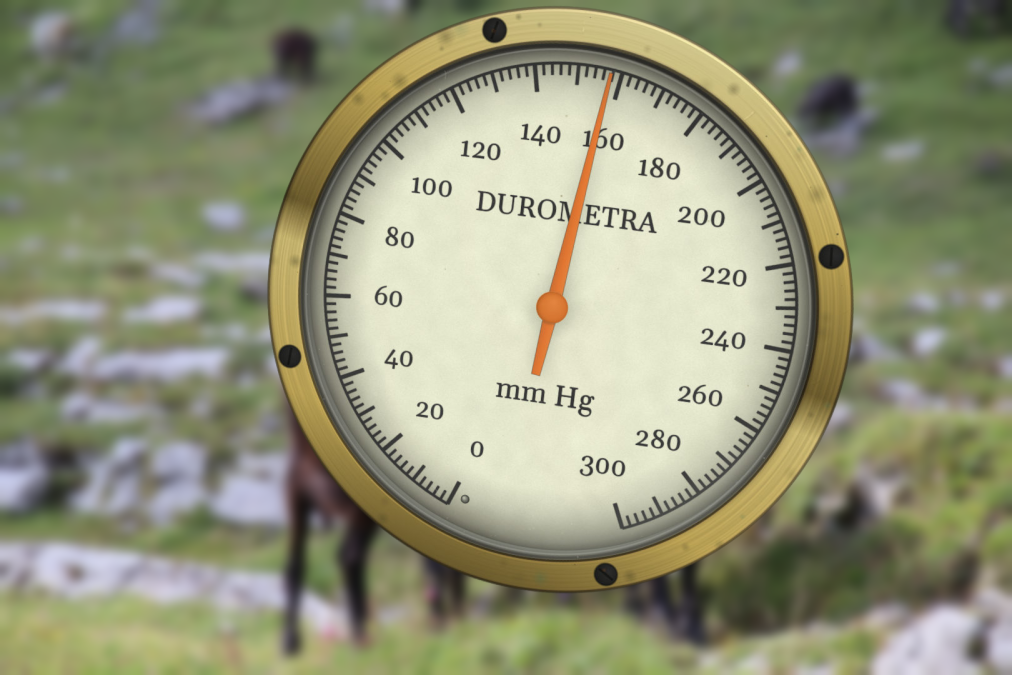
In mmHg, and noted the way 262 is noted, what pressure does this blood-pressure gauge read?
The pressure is 158
